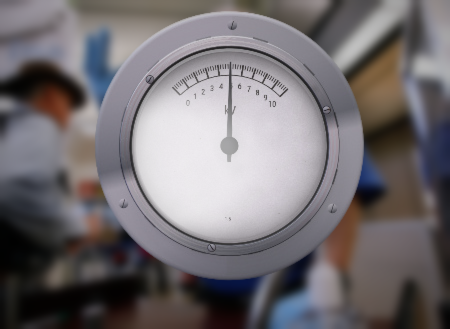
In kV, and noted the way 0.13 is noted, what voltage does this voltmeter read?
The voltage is 5
